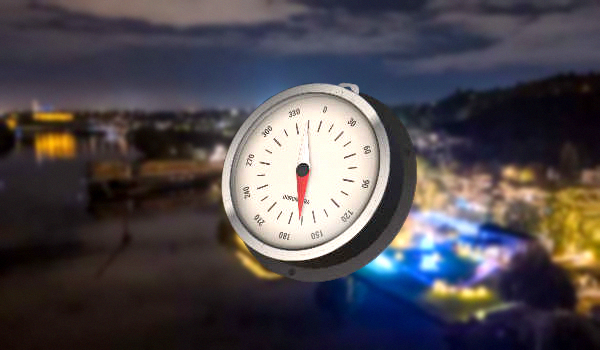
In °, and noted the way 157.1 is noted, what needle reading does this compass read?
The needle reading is 165
